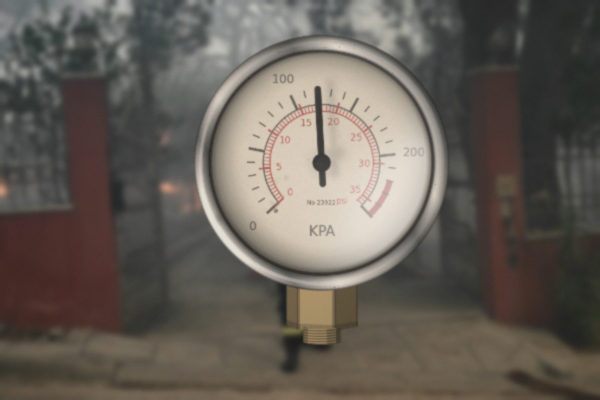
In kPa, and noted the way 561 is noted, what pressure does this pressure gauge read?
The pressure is 120
